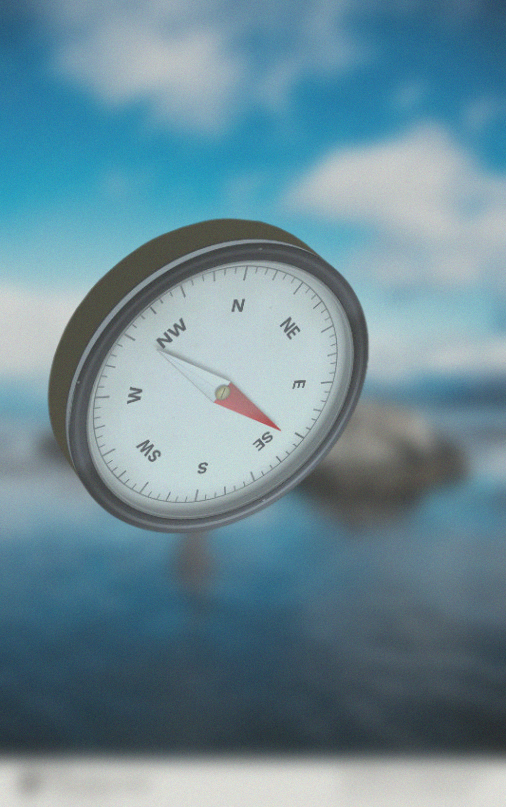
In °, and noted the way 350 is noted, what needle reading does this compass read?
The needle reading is 122.5
